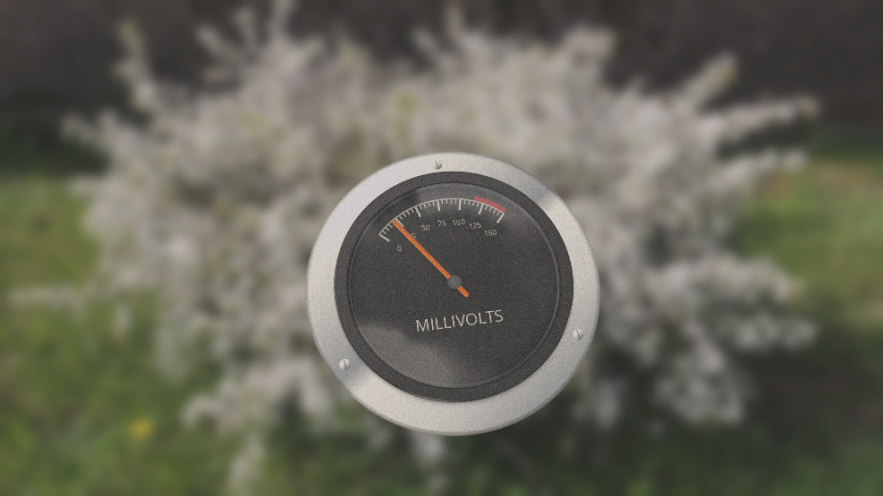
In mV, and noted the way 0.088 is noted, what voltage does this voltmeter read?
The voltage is 20
